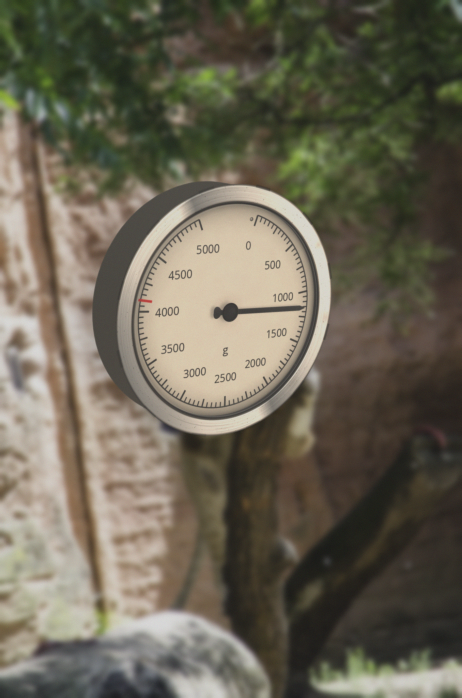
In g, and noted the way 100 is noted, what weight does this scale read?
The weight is 1150
